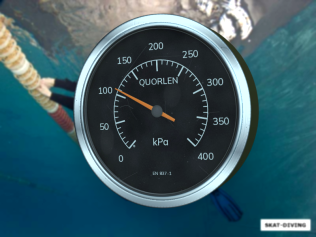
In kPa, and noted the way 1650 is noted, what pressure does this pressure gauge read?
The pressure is 110
